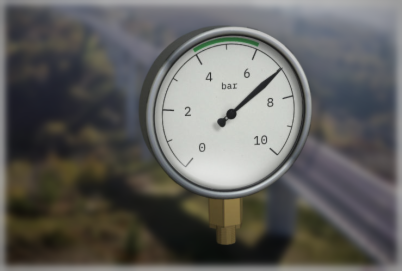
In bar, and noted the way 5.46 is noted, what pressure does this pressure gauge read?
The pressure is 7
